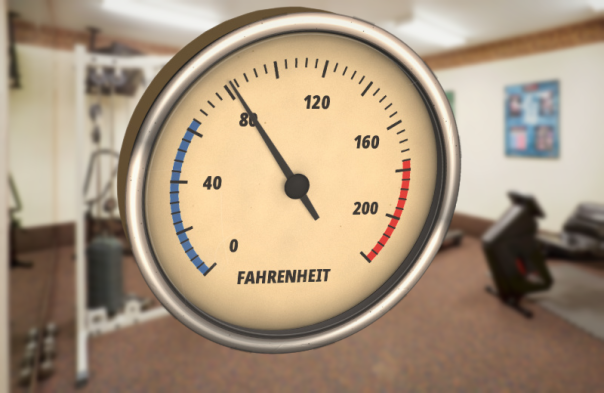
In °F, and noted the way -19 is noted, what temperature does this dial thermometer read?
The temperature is 82
